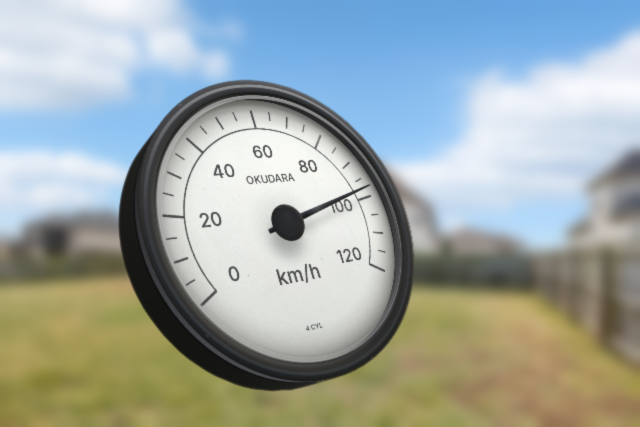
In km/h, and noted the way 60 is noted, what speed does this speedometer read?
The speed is 97.5
